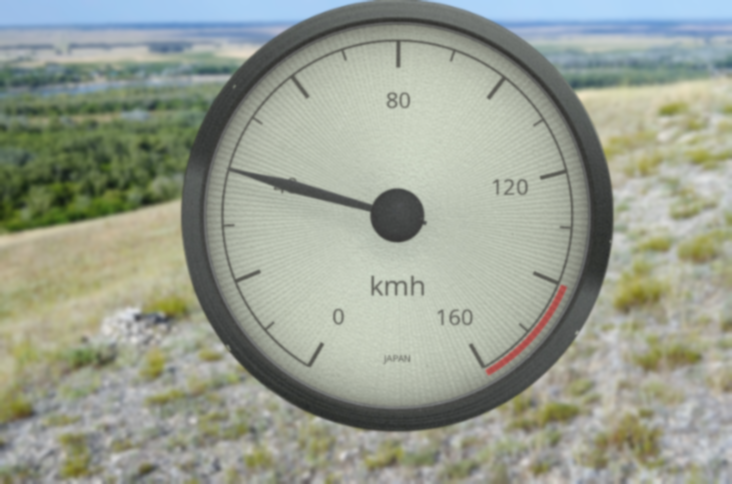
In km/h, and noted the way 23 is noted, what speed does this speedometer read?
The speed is 40
